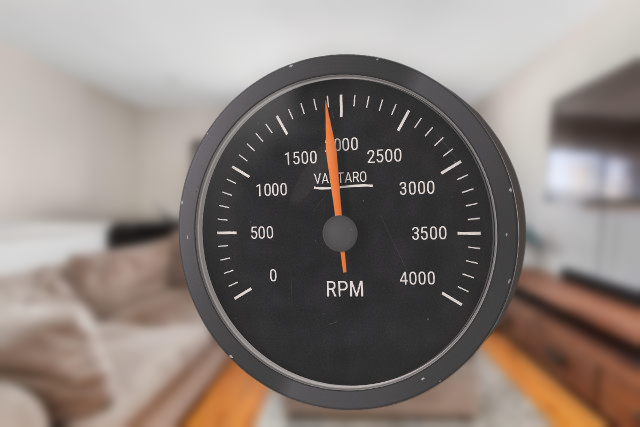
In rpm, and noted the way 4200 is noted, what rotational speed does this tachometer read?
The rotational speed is 1900
